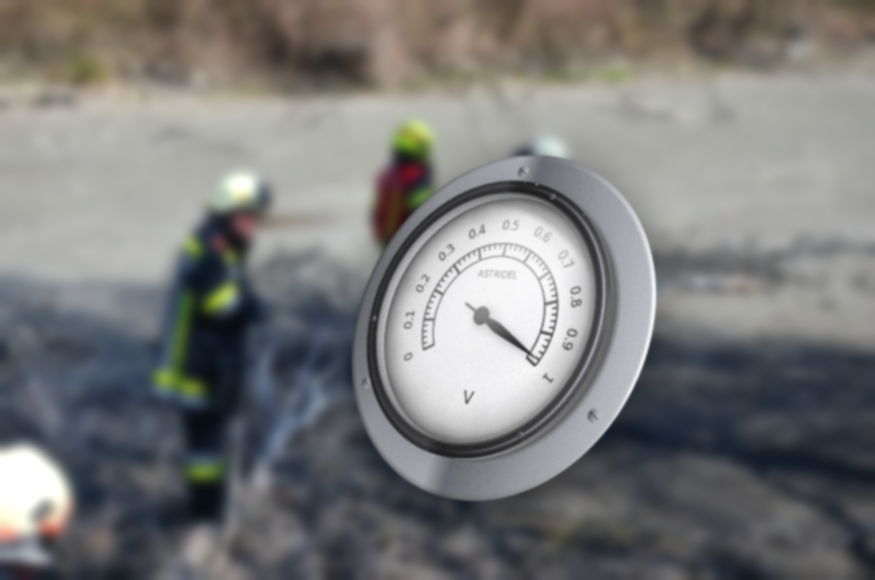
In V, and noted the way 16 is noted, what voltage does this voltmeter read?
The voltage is 0.98
